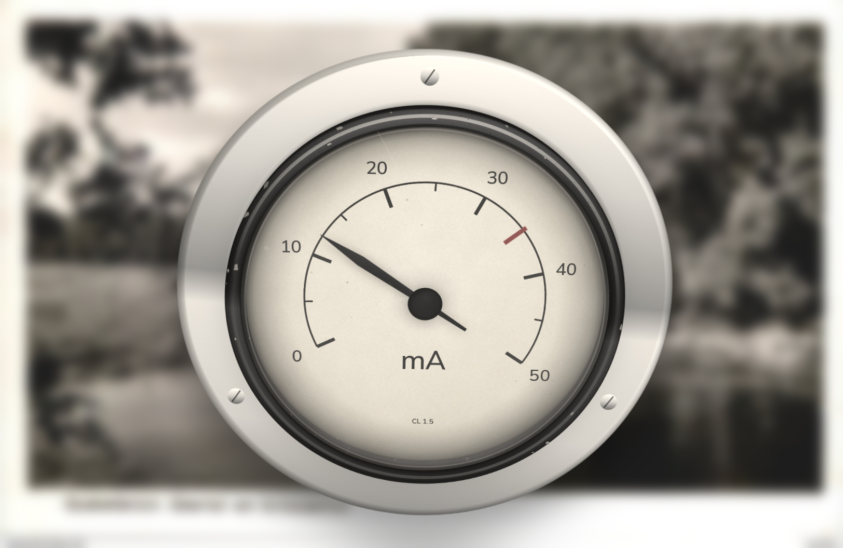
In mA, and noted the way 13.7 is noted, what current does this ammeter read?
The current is 12.5
